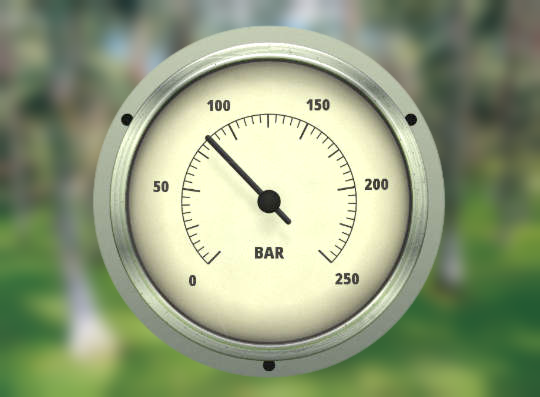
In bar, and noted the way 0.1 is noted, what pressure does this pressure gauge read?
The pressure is 85
